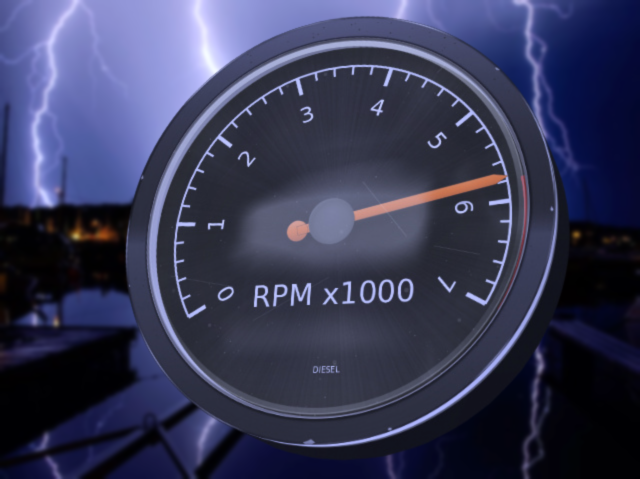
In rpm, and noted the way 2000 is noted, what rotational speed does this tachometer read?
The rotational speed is 5800
